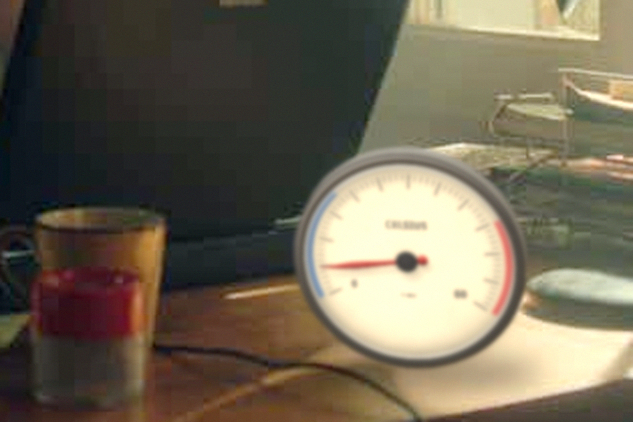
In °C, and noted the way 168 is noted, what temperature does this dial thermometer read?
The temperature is 5
